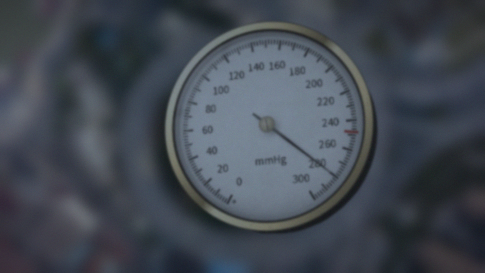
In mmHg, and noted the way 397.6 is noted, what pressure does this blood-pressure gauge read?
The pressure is 280
